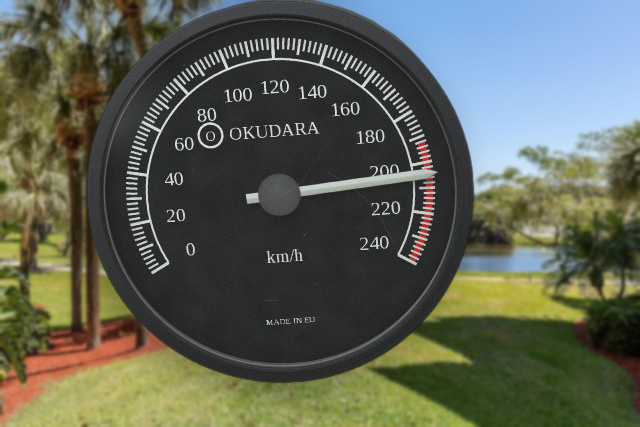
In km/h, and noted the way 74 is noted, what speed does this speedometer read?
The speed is 204
